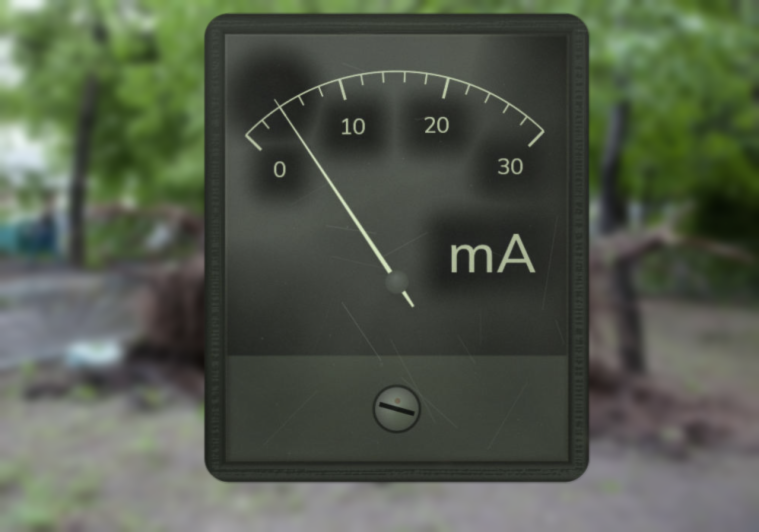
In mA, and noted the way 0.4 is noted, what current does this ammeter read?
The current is 4
